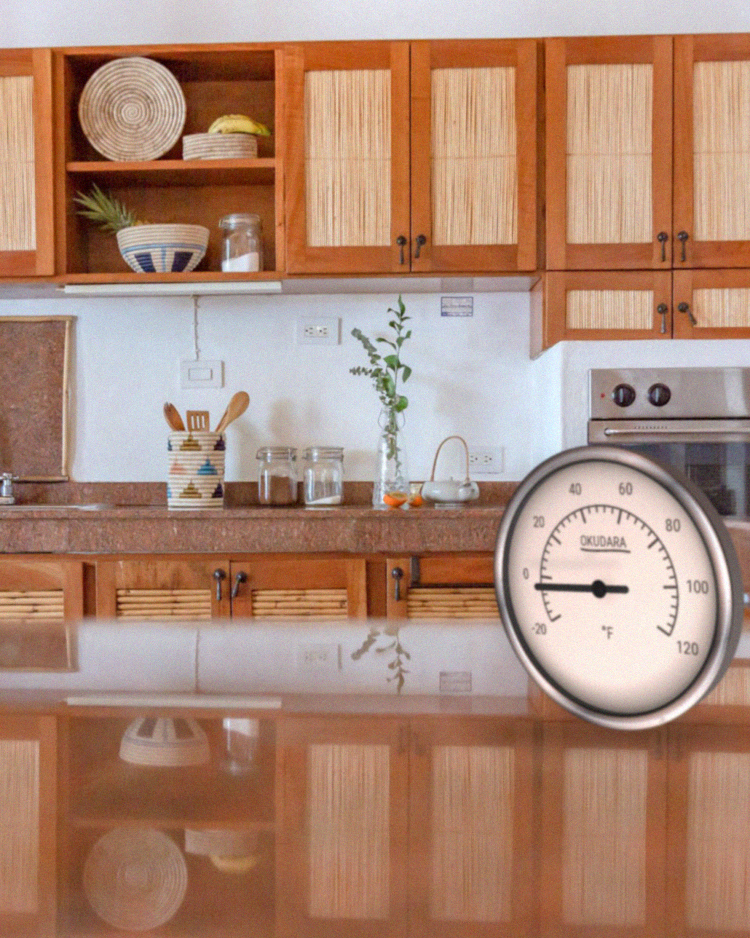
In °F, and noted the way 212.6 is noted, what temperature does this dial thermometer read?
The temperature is -4
